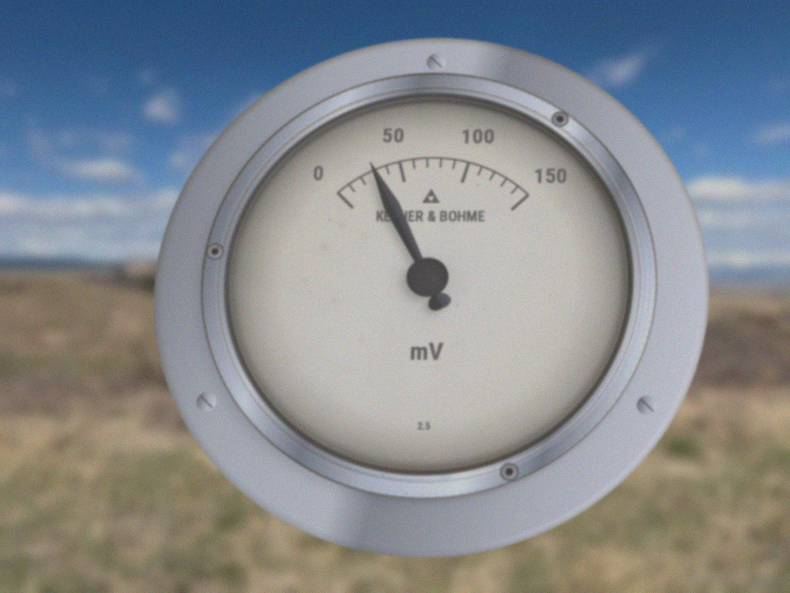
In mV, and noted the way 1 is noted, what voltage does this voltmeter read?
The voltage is 30
